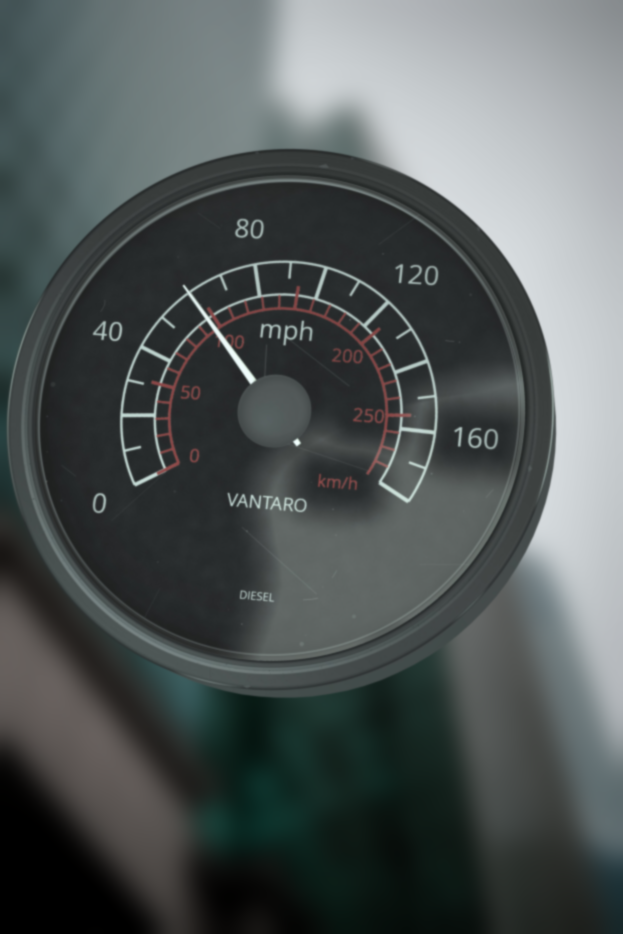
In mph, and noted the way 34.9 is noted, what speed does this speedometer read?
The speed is 60
